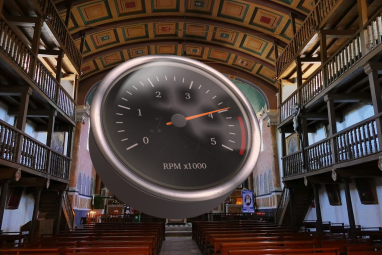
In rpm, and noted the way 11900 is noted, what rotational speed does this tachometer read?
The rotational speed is 4000
